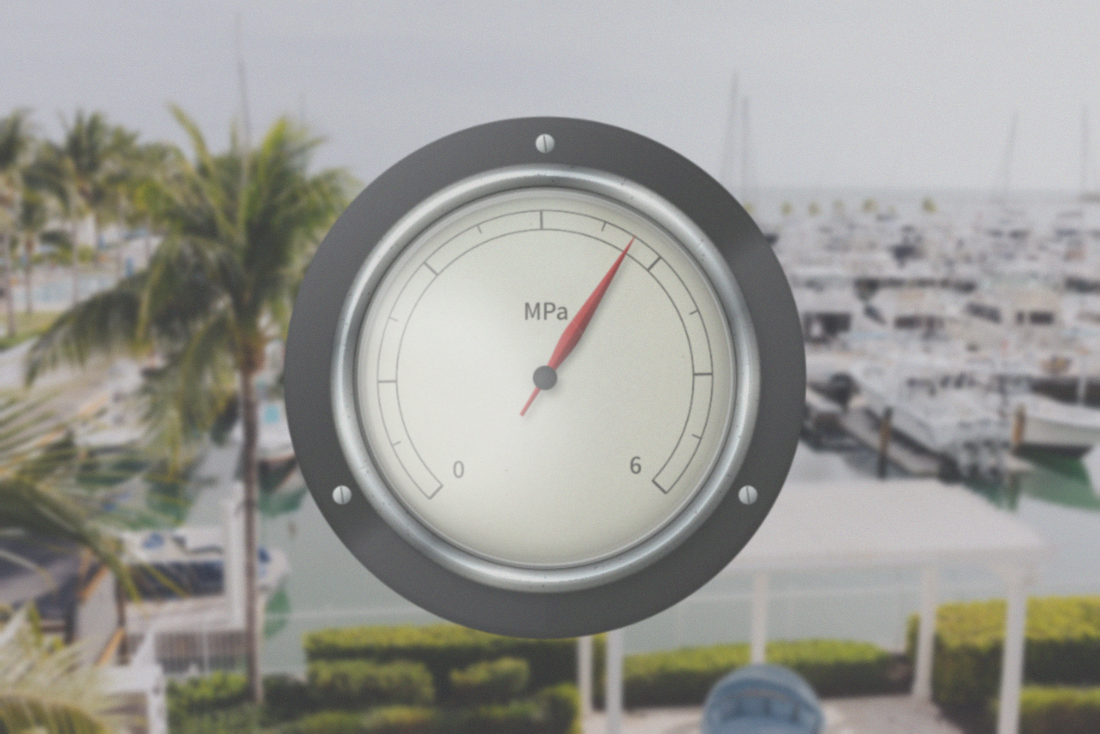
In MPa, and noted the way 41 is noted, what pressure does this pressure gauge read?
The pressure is 3.75
